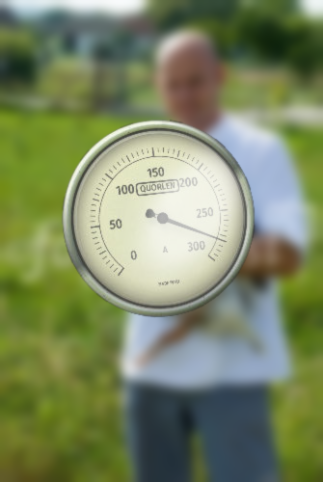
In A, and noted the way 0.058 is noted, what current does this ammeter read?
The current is 280
